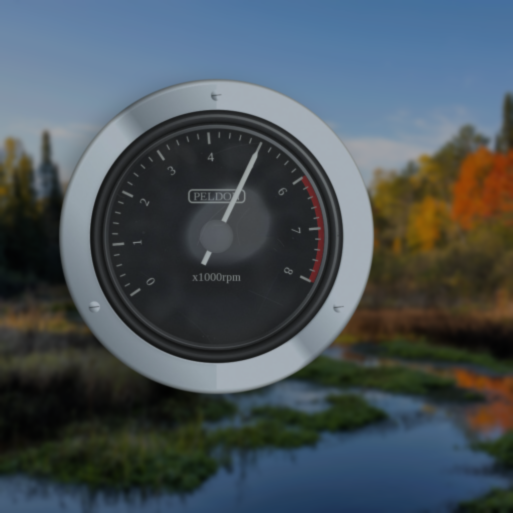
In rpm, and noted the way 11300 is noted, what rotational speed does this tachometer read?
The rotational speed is 5000
